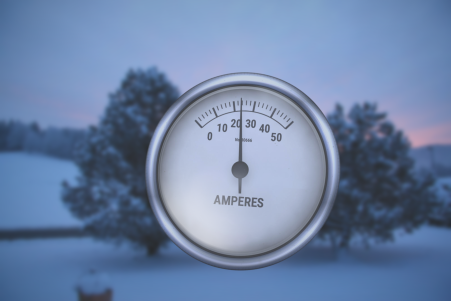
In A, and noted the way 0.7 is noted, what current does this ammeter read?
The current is 24
